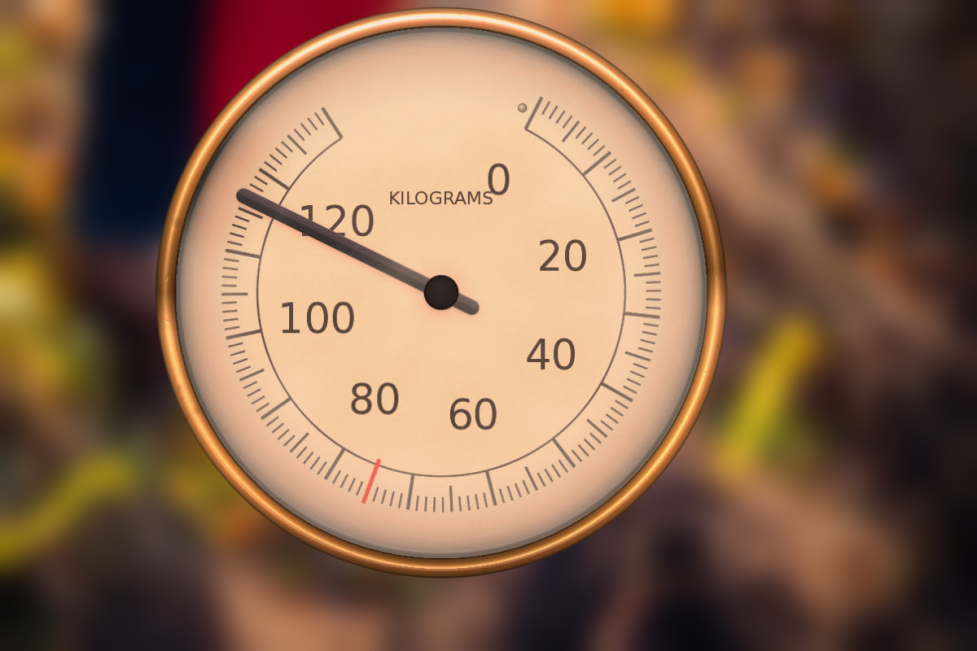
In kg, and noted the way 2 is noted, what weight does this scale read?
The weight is 116.5
